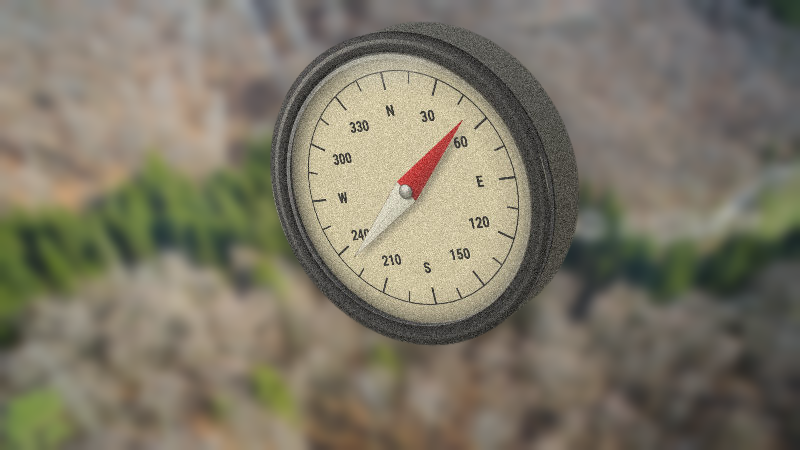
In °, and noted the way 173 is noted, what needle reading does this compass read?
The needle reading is 52.5
